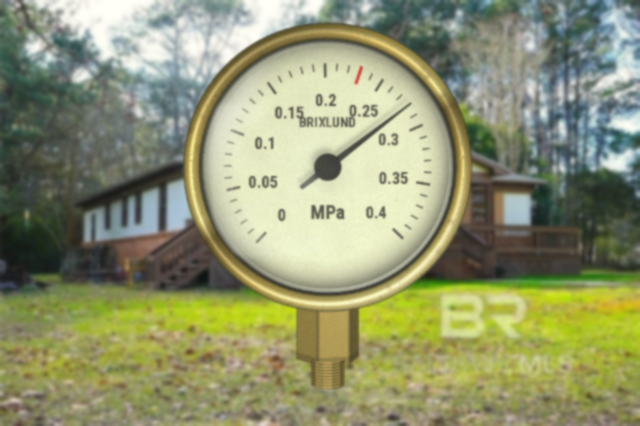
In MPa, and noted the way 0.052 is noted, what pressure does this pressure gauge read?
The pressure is 0.28
